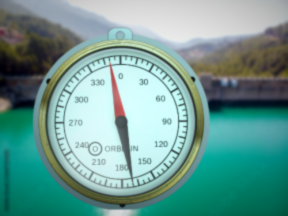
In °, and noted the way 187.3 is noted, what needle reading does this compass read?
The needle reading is 350
